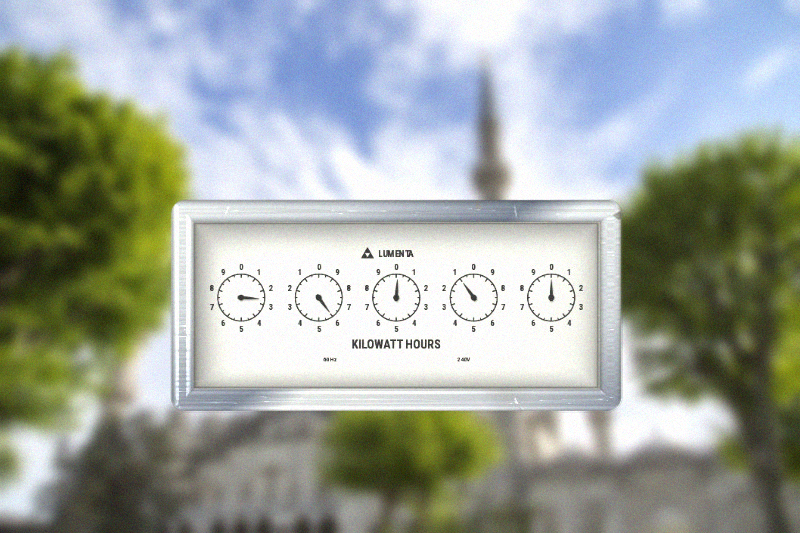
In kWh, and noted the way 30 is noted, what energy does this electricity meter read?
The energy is 26010
